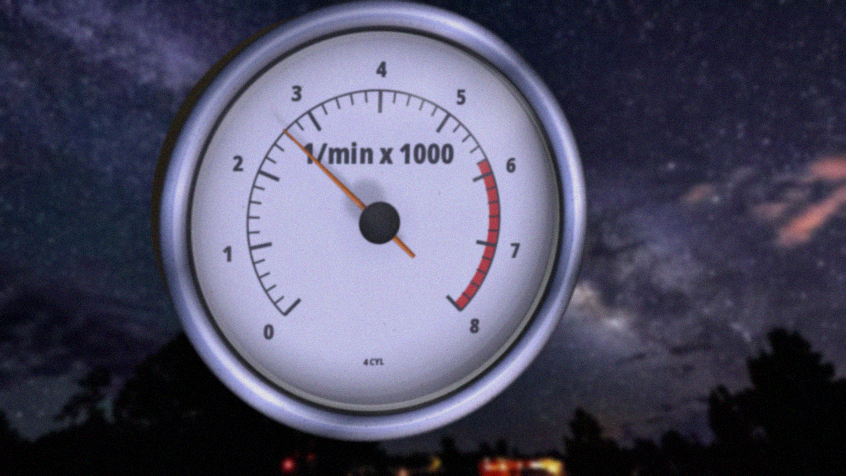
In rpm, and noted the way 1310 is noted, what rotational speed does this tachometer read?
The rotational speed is 2600
